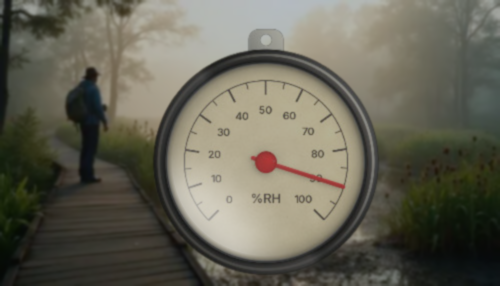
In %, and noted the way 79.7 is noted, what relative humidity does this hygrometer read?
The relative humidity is 90
